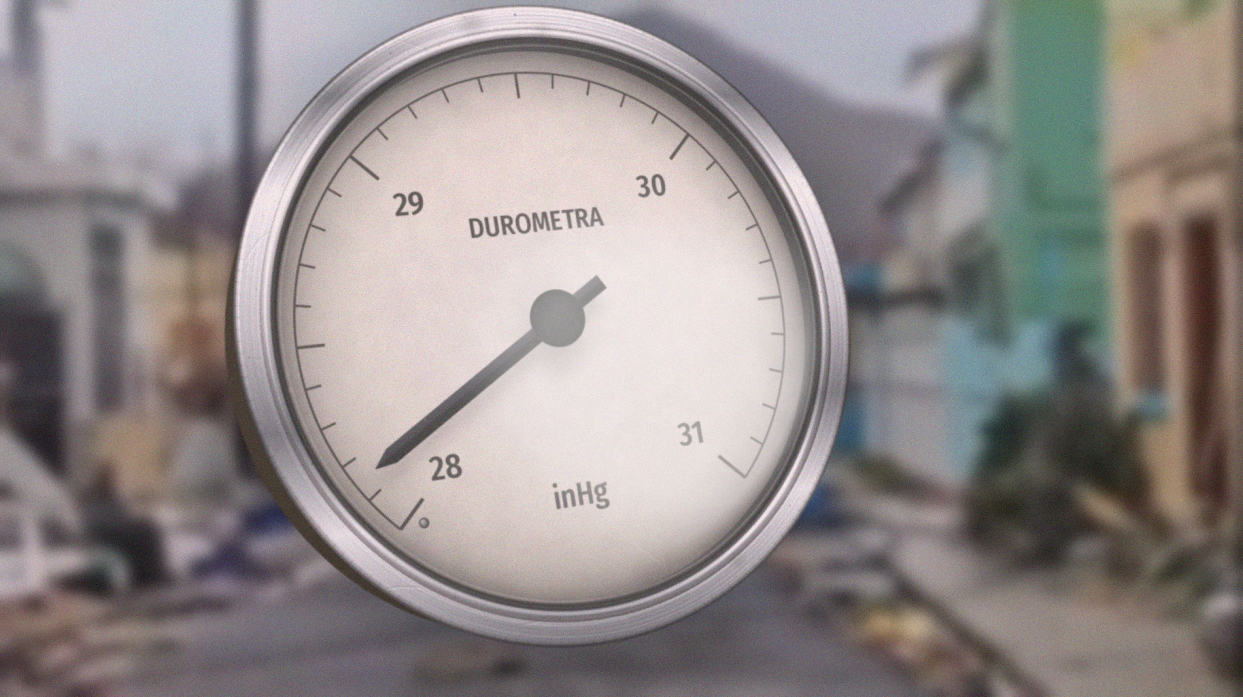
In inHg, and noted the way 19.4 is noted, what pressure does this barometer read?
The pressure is 28.15
